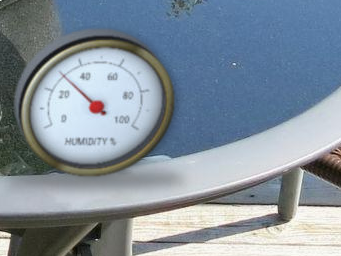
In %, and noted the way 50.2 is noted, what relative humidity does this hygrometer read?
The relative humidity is 30
